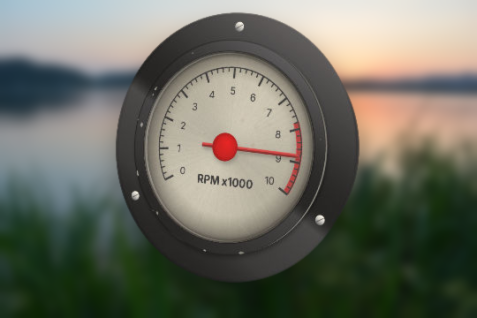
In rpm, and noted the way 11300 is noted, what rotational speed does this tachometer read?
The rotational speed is 8800
